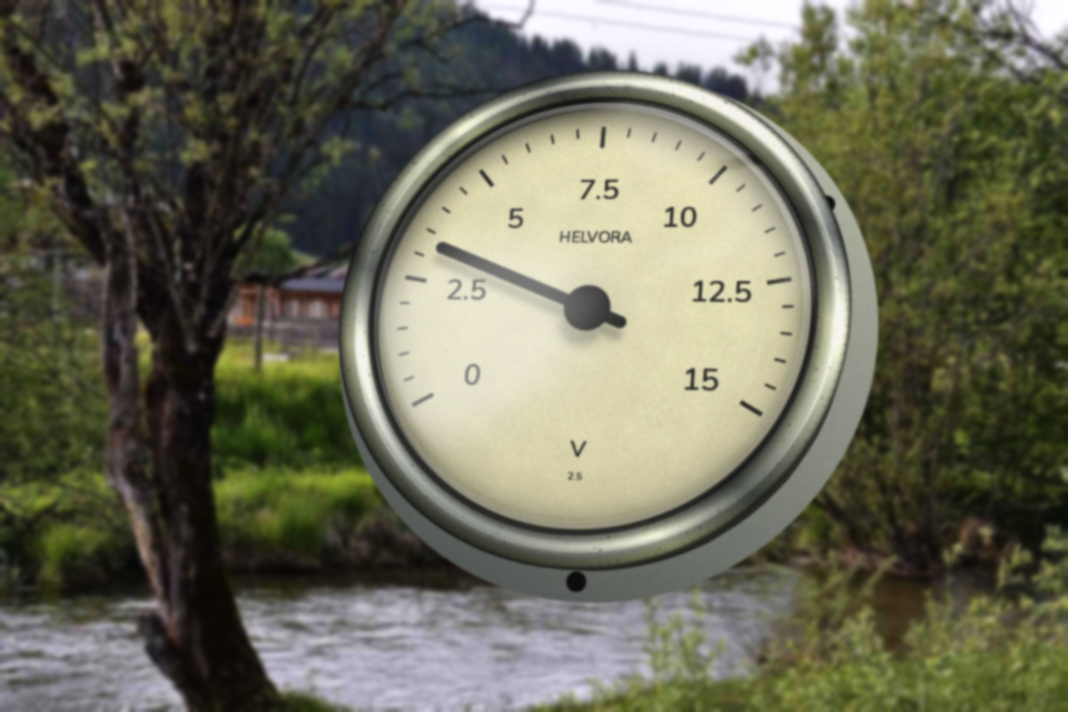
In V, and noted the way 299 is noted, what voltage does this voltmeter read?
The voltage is 3.25
